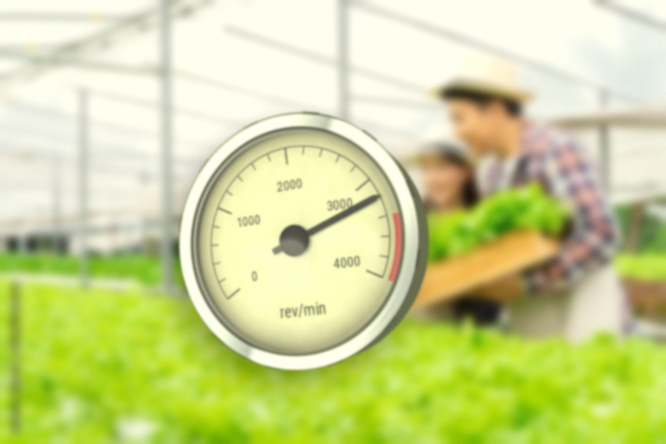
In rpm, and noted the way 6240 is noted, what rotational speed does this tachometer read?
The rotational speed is 3200
